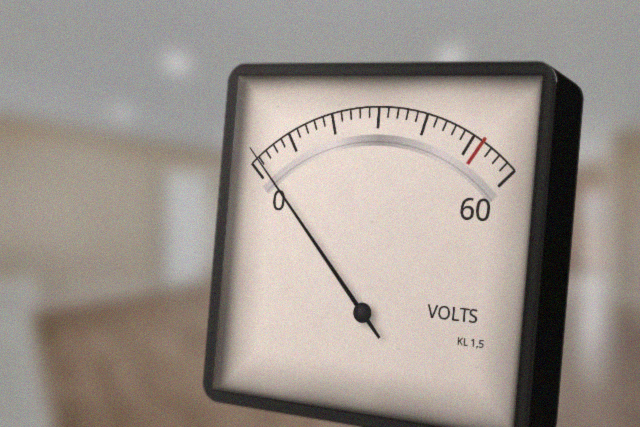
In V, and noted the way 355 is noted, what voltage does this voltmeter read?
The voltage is 2
